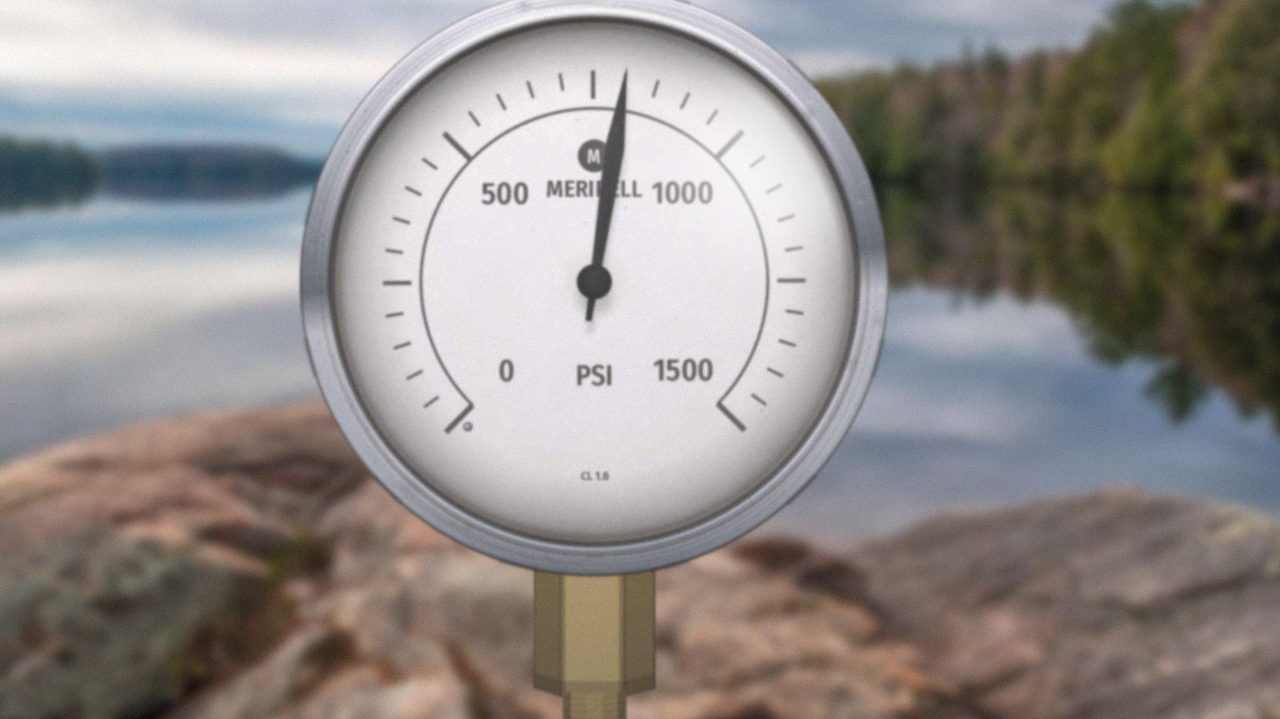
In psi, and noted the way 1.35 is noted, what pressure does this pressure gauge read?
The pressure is 800
